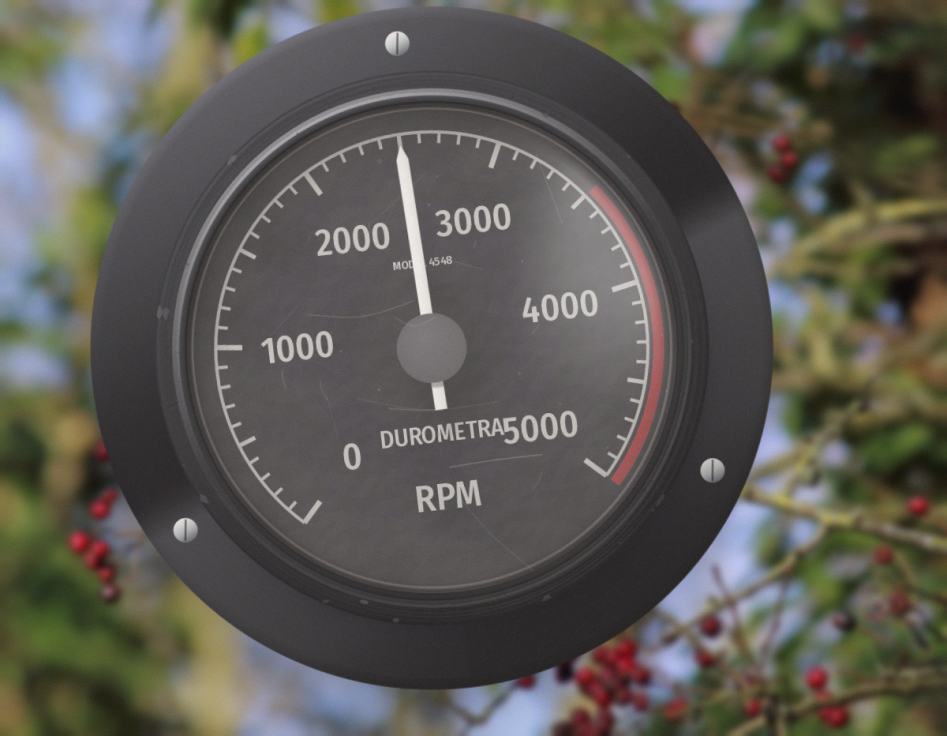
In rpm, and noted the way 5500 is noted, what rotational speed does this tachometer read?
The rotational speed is 2500
